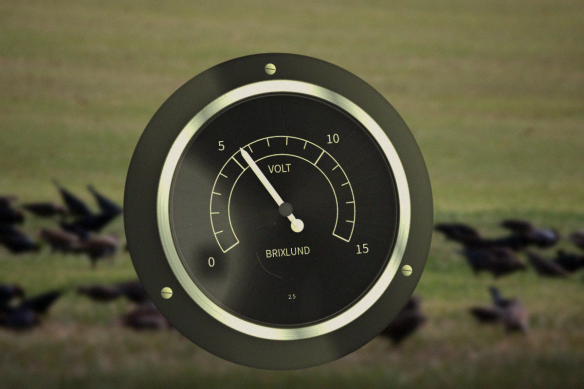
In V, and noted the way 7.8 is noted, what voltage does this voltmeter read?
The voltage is 5.5
